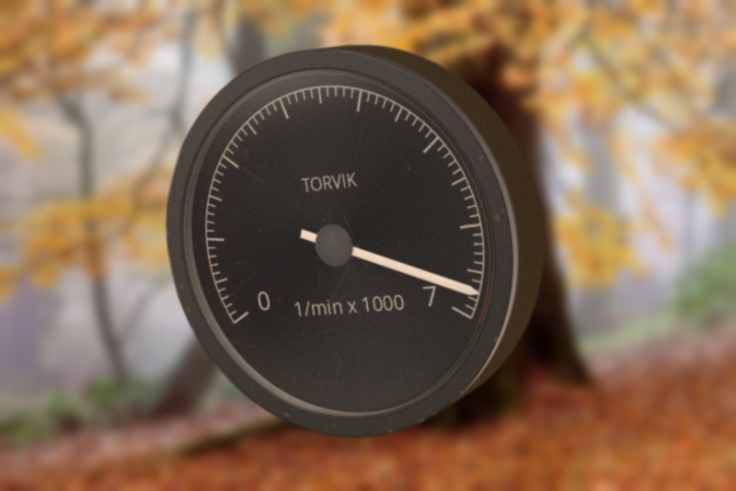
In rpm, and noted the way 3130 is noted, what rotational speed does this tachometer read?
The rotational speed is 6700
